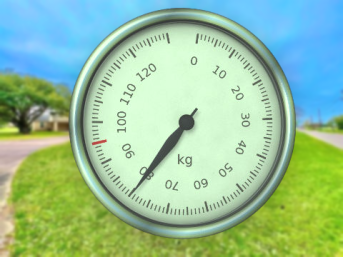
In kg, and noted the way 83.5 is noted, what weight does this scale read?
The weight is 80
